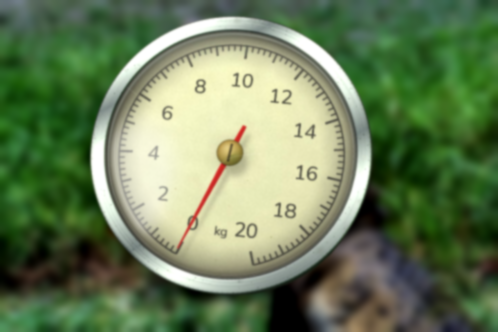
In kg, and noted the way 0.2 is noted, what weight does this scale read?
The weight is 0
